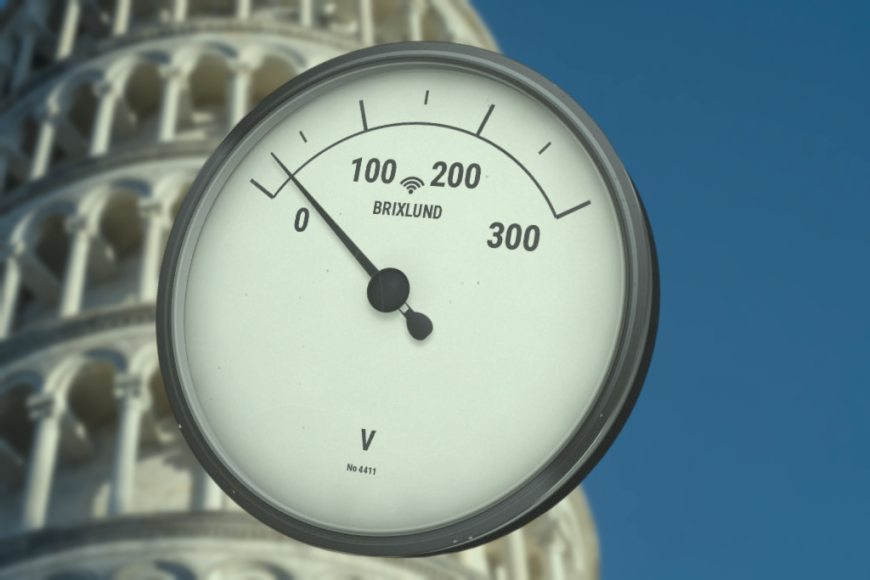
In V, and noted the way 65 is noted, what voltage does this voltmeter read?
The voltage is 25
